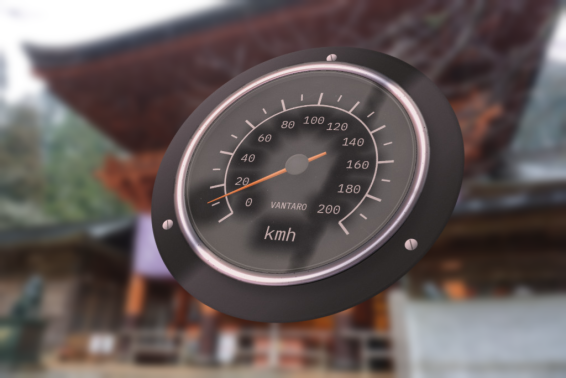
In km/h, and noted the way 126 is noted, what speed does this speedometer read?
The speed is 10
